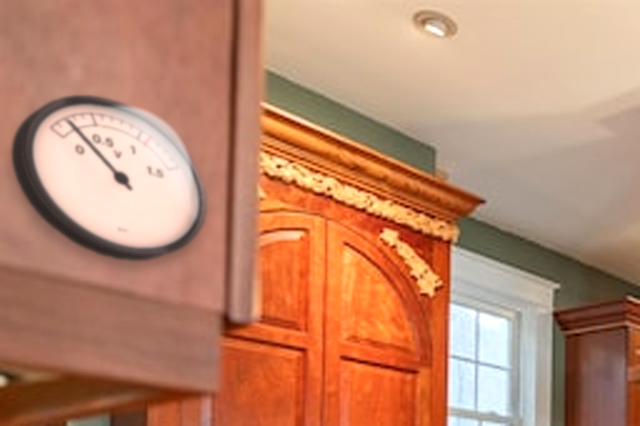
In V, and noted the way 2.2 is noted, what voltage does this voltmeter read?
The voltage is 0.2
